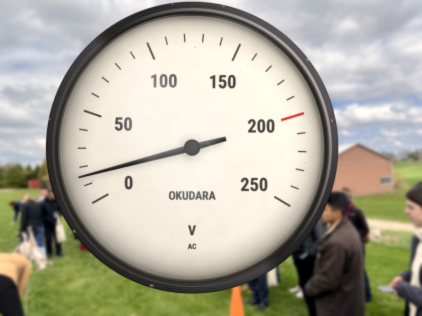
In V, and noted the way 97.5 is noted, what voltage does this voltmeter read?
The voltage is 15
